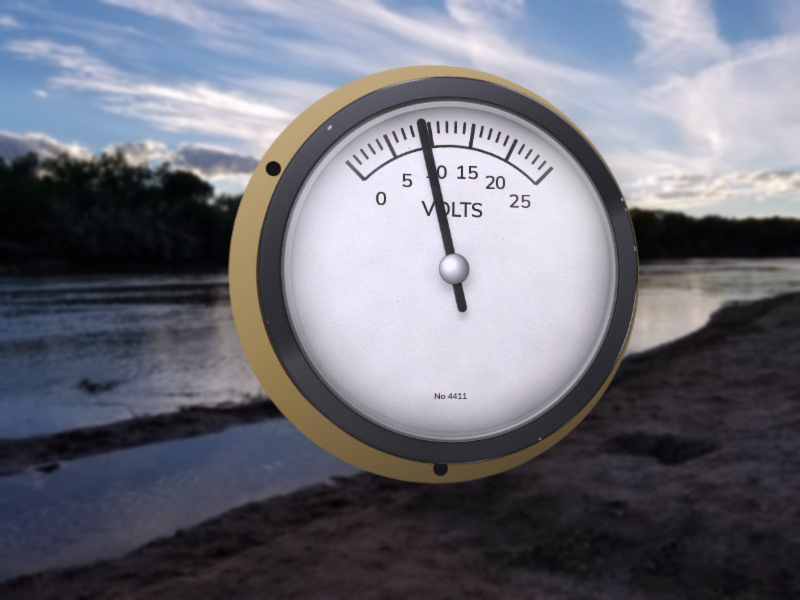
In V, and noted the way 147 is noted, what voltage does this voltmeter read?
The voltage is 9
